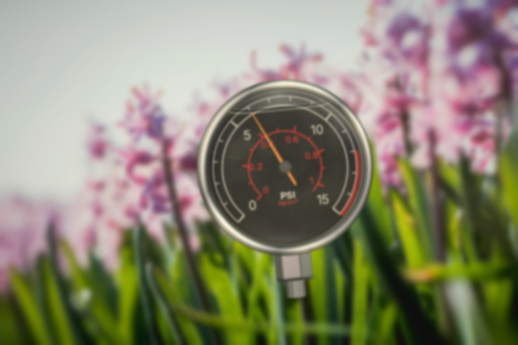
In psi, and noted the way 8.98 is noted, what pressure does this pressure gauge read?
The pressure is 6
